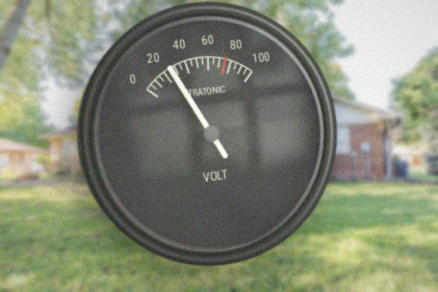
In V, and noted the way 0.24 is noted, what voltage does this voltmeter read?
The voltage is 25
